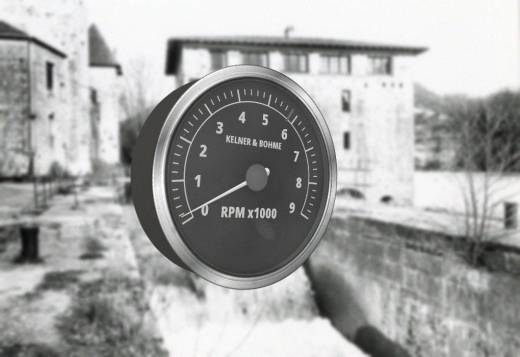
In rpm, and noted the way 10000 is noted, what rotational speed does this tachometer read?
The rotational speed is 200
